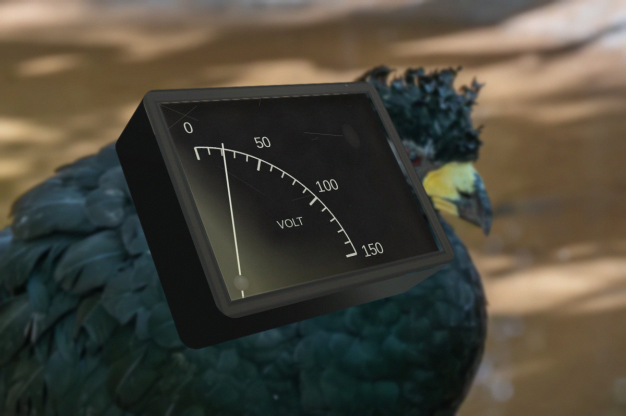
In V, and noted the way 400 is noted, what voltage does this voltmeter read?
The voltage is 20
